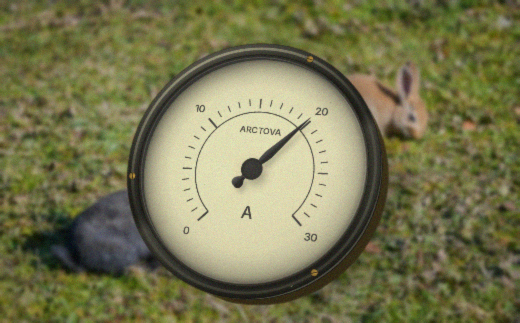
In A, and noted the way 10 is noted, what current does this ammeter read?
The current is 20
